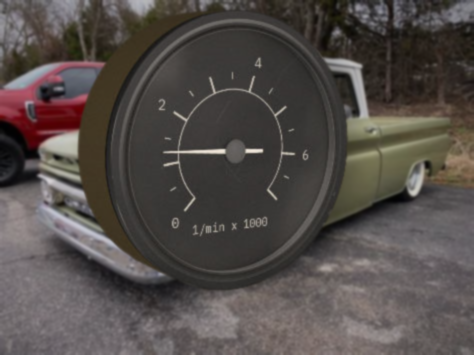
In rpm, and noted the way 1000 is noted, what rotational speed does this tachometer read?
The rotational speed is 1250
